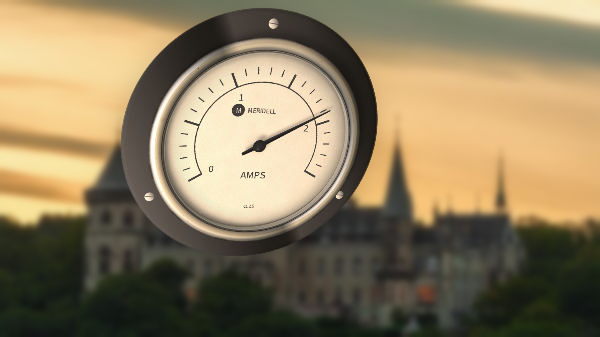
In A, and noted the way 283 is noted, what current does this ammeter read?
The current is 1.9
